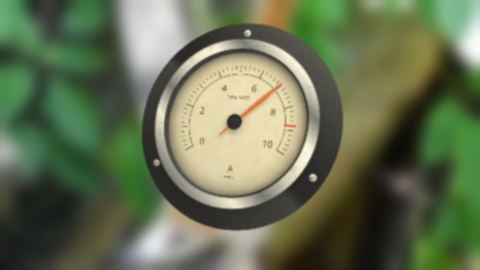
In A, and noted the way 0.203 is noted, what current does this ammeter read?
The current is 7
